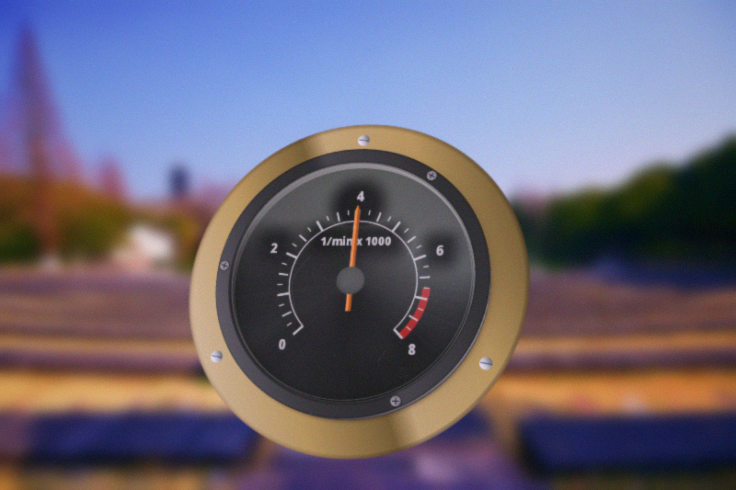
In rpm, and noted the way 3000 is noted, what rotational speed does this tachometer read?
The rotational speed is 4000
